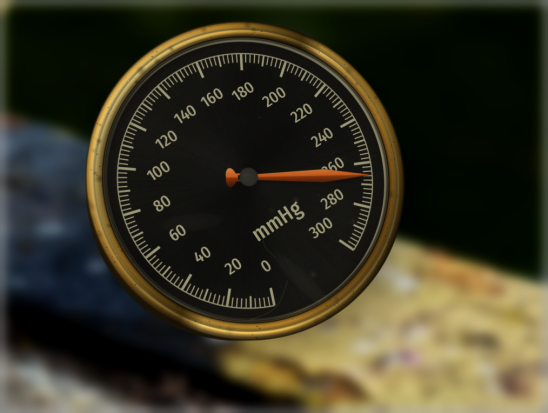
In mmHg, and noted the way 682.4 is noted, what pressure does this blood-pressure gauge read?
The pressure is 266
